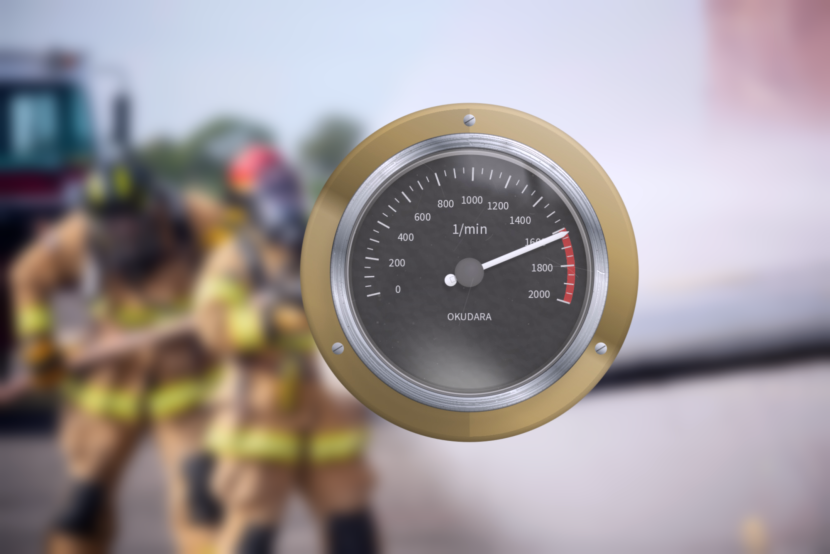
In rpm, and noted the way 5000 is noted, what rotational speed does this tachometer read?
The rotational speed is 1625
